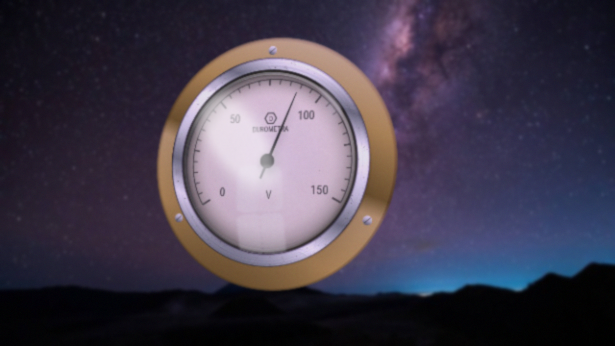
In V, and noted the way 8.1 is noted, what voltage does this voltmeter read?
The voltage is 90
